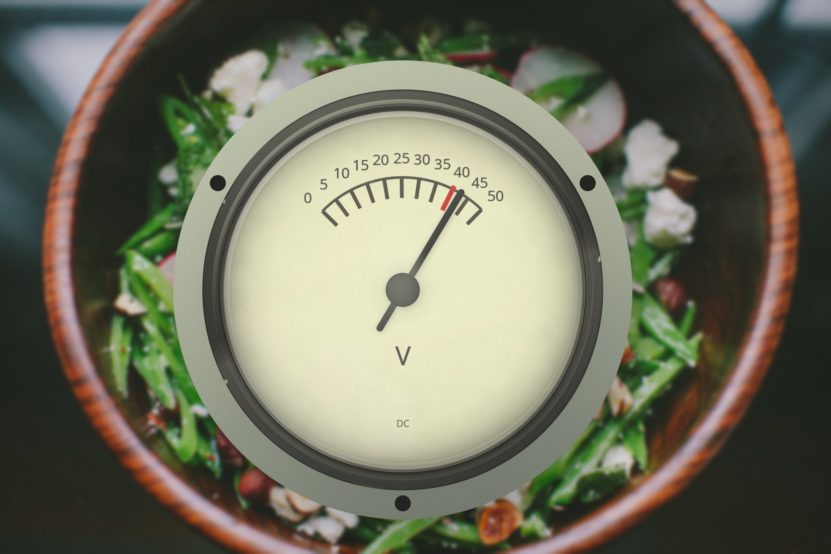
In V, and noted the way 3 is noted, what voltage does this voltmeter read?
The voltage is 42.5
